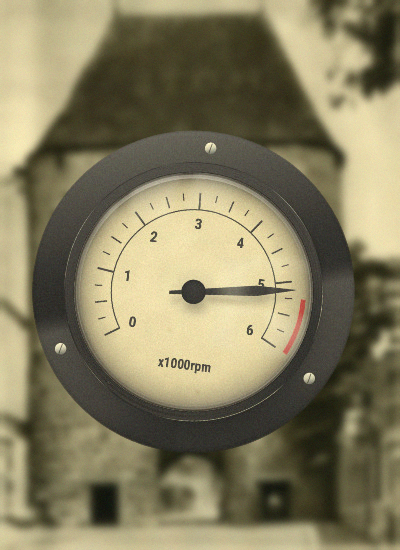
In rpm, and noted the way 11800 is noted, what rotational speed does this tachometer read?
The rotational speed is 5125
